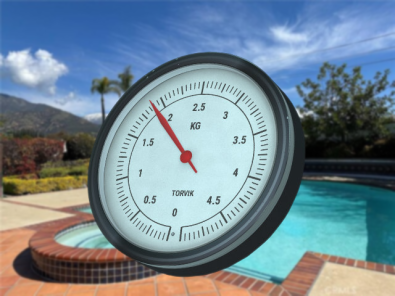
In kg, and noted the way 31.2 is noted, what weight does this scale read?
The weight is 1.9
